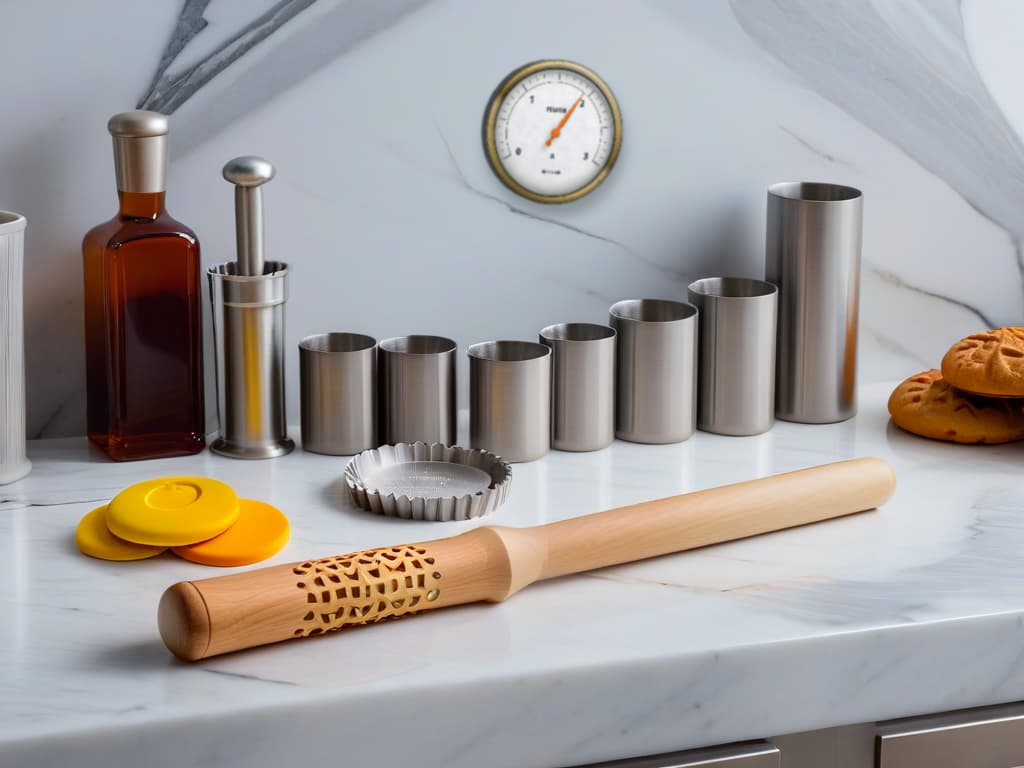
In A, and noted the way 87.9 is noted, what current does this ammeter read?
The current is 1.9
